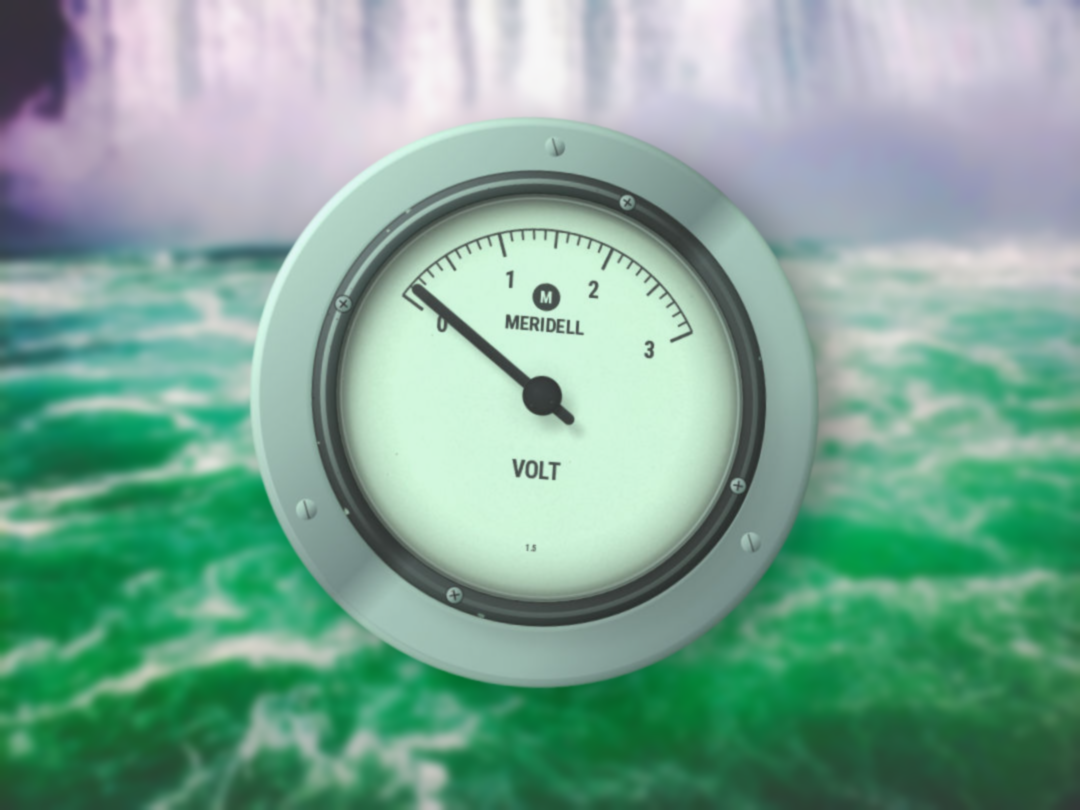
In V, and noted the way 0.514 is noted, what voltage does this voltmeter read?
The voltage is 0.1
